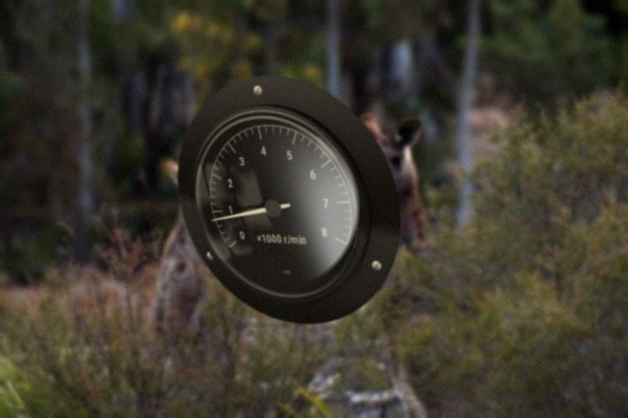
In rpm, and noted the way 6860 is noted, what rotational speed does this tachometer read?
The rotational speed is 800
